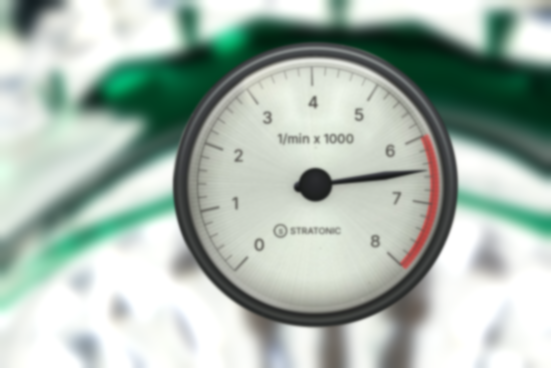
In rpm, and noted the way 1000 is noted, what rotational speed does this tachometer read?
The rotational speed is 6500
